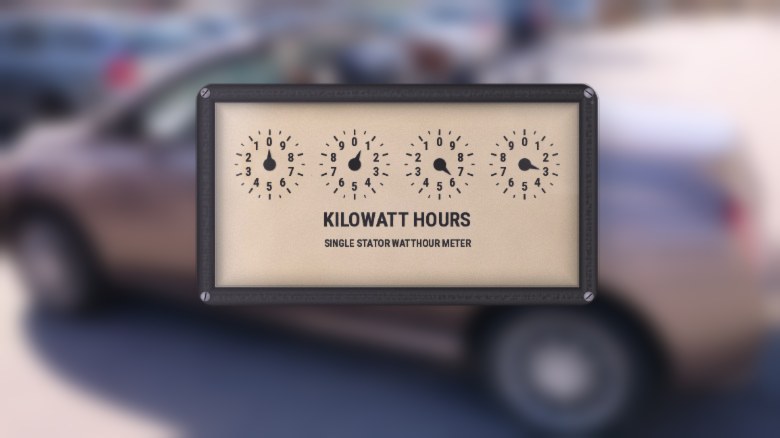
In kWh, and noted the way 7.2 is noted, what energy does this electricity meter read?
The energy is 63
